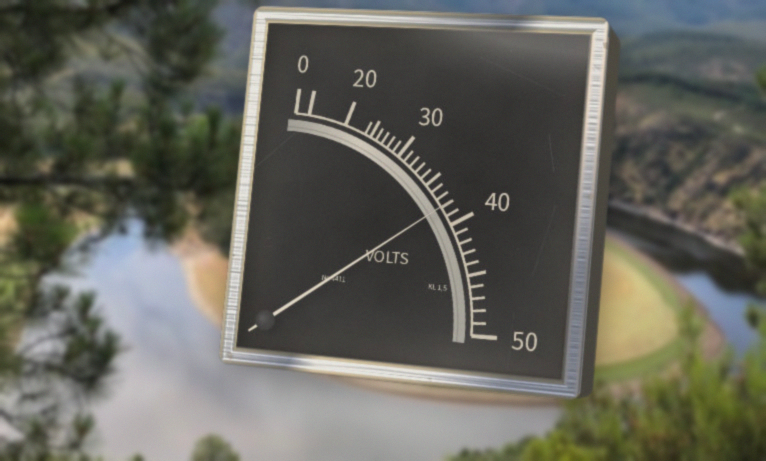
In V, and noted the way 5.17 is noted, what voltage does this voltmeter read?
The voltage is 38
